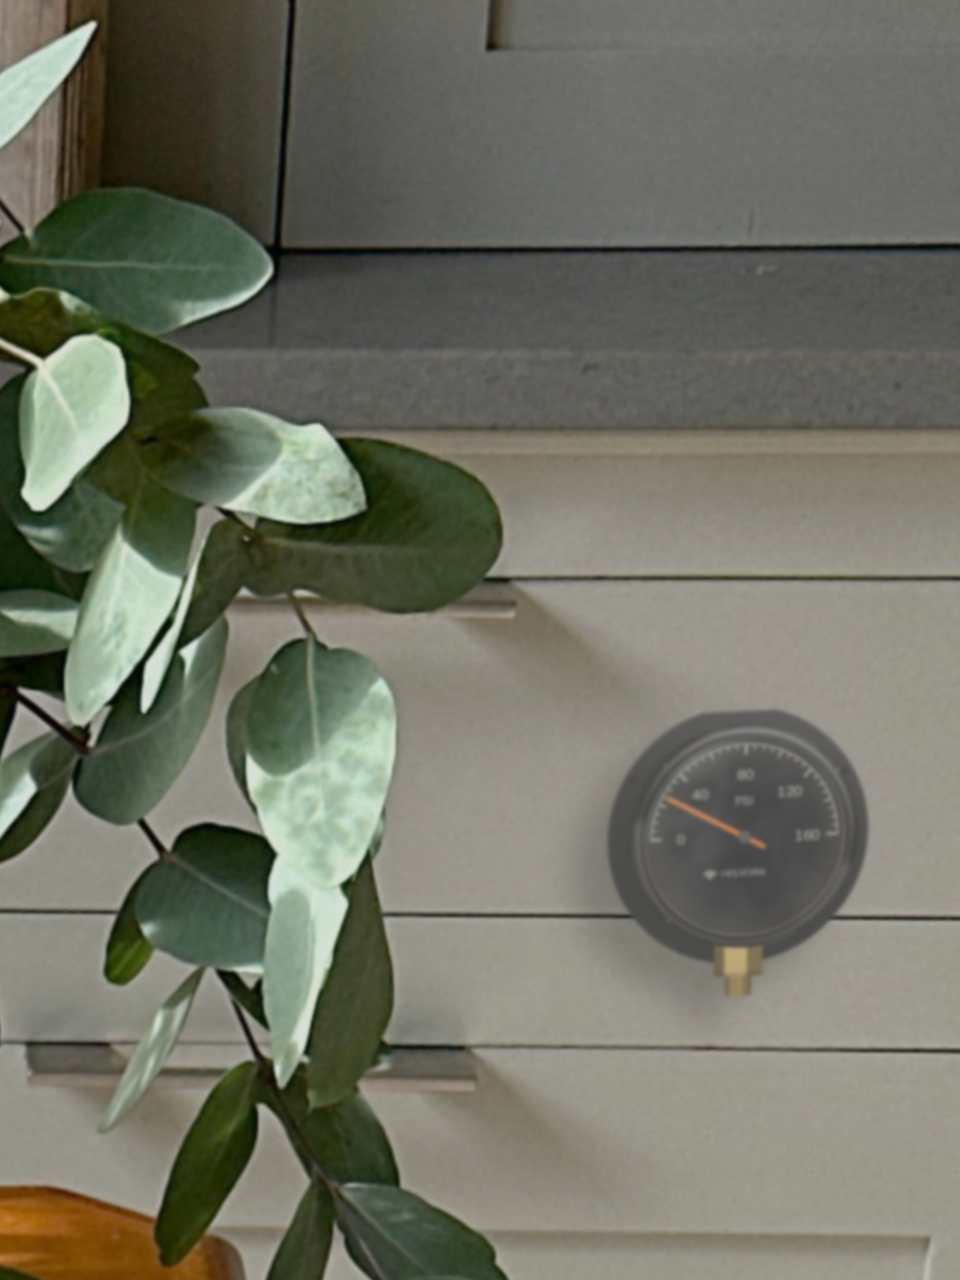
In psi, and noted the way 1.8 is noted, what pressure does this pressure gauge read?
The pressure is 25
